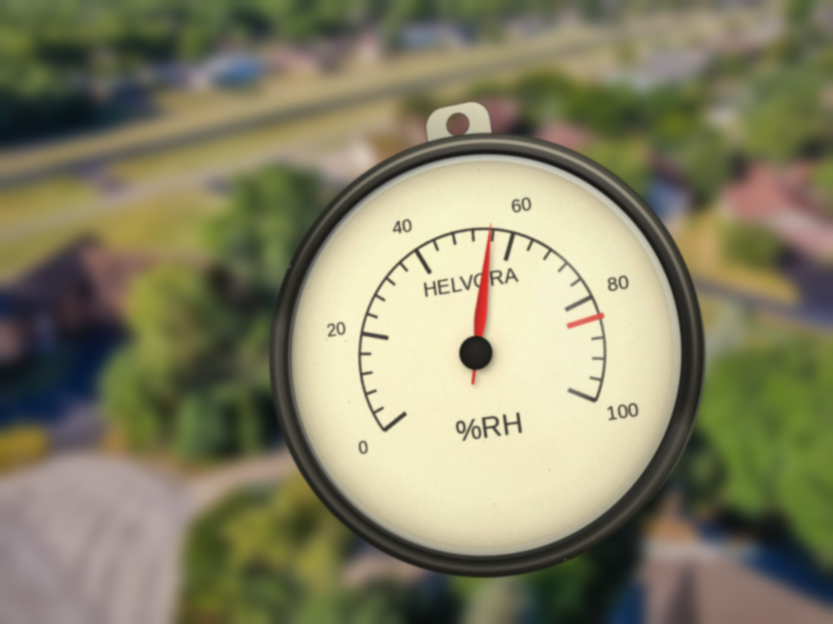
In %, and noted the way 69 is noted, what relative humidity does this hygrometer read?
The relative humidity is 56
